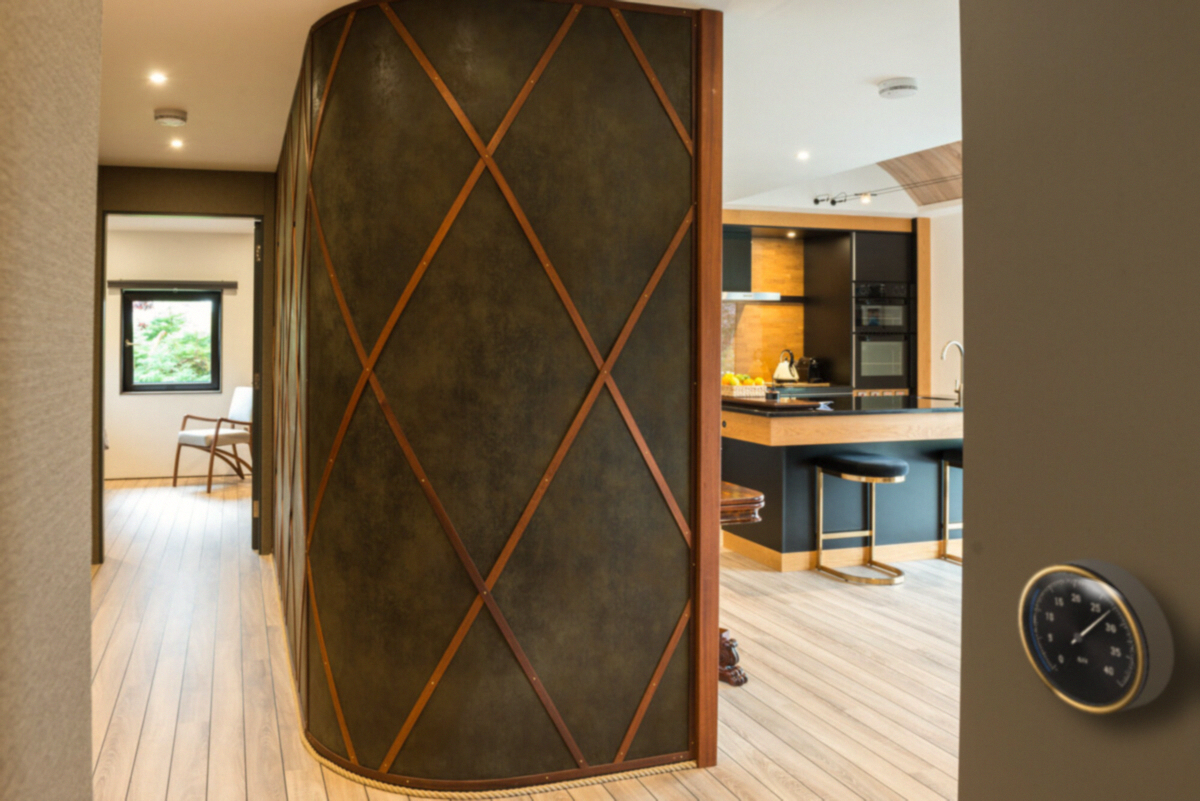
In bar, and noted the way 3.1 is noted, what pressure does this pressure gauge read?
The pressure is 27.5
